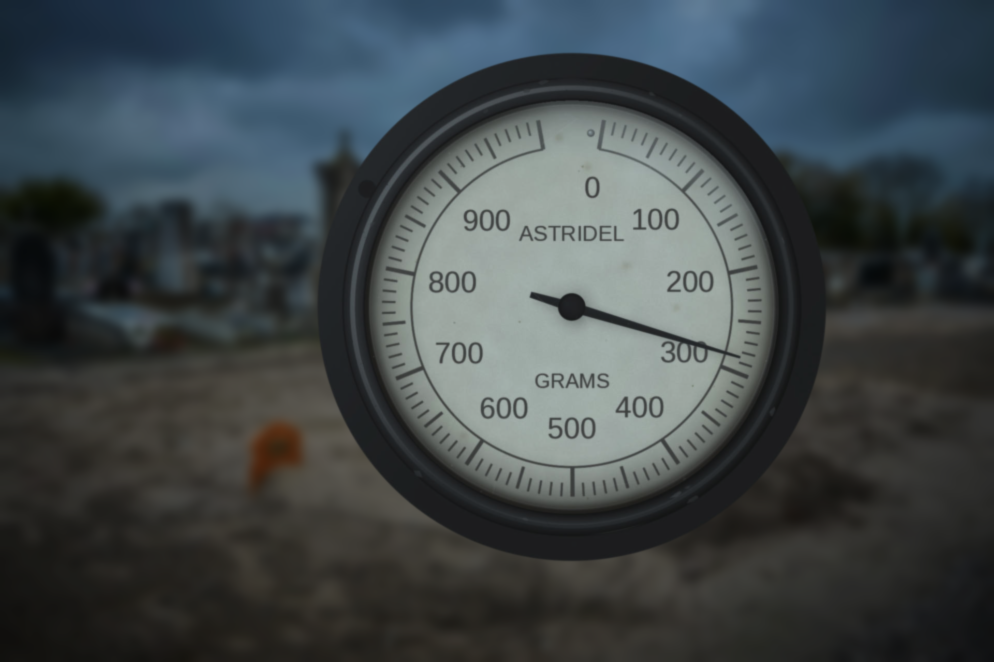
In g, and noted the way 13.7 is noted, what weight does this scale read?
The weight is 285
